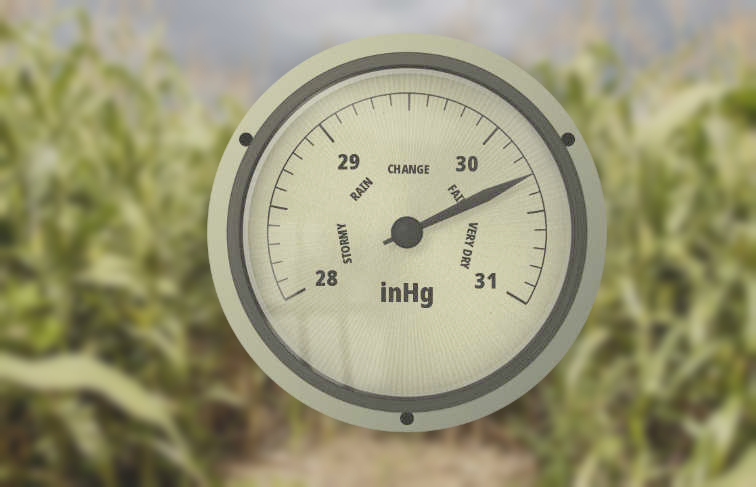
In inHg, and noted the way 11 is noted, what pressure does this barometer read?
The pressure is 30.3
